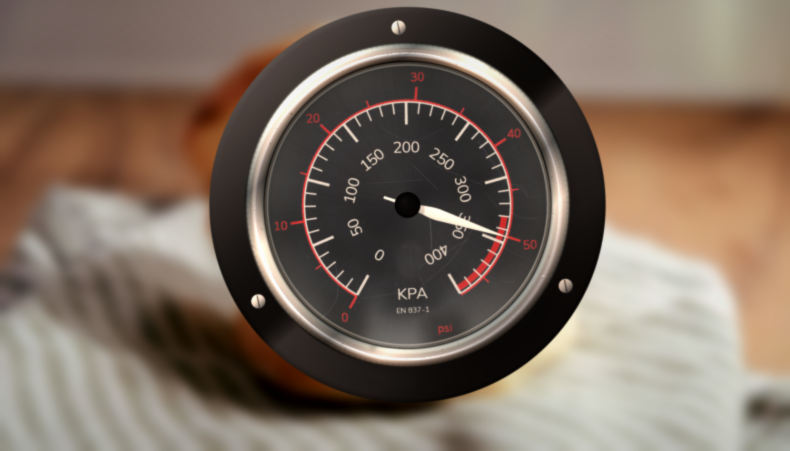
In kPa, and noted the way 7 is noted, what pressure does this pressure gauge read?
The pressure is 345
